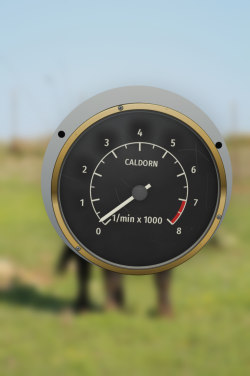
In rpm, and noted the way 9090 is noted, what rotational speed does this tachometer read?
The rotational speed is 250
